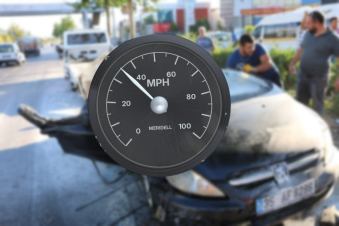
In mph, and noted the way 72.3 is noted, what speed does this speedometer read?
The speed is 35
